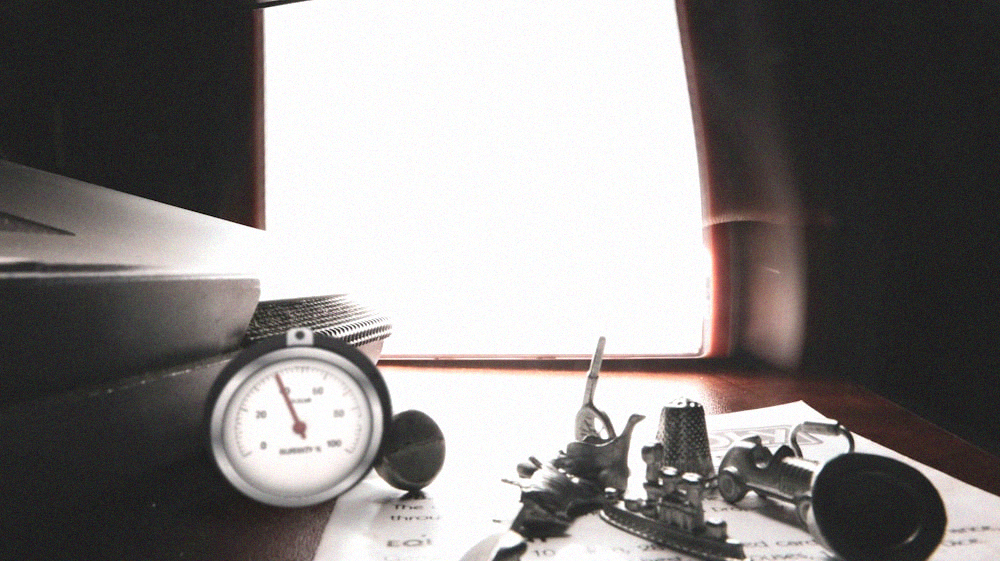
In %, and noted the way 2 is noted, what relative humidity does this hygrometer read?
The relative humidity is 40
